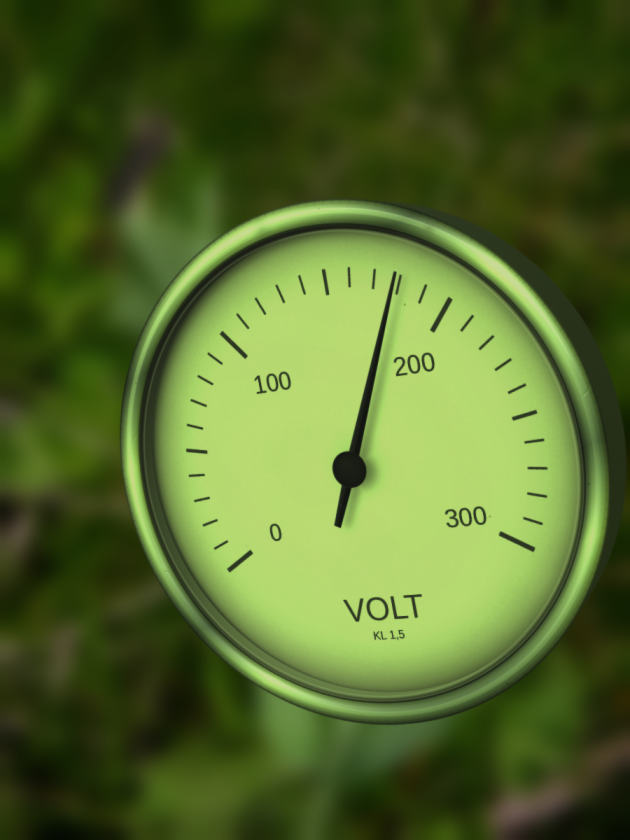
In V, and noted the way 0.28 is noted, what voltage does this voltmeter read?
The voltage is 180
